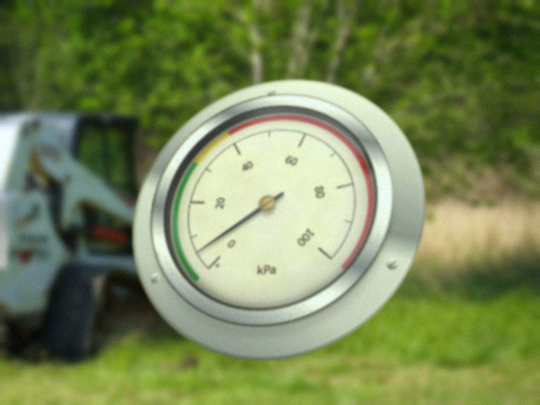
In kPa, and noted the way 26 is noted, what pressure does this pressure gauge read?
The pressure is 5
